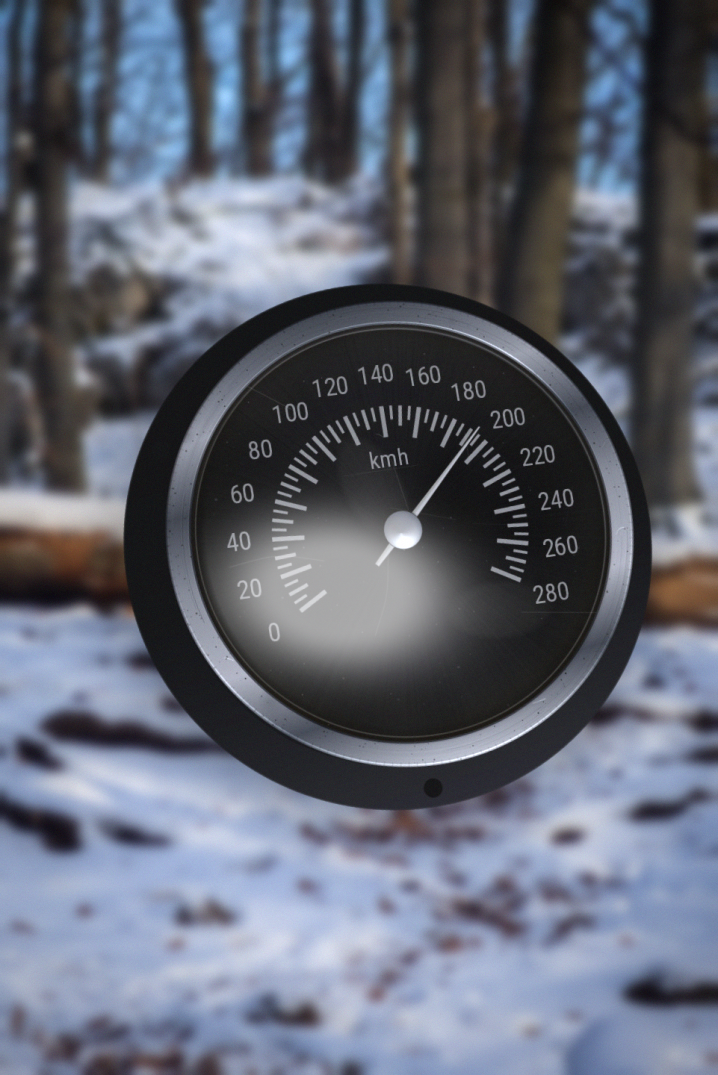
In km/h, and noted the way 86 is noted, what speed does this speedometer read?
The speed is 192.5
